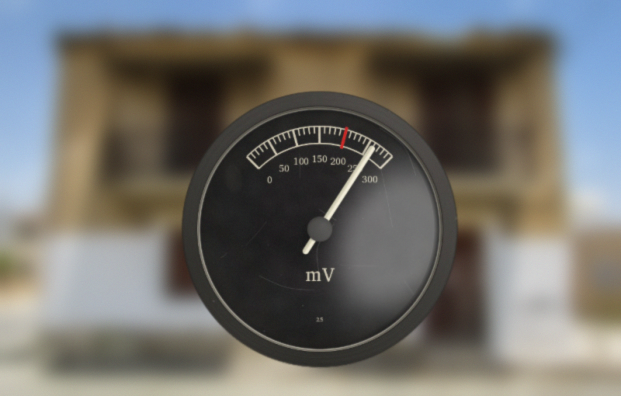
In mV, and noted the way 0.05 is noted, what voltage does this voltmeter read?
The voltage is 260
